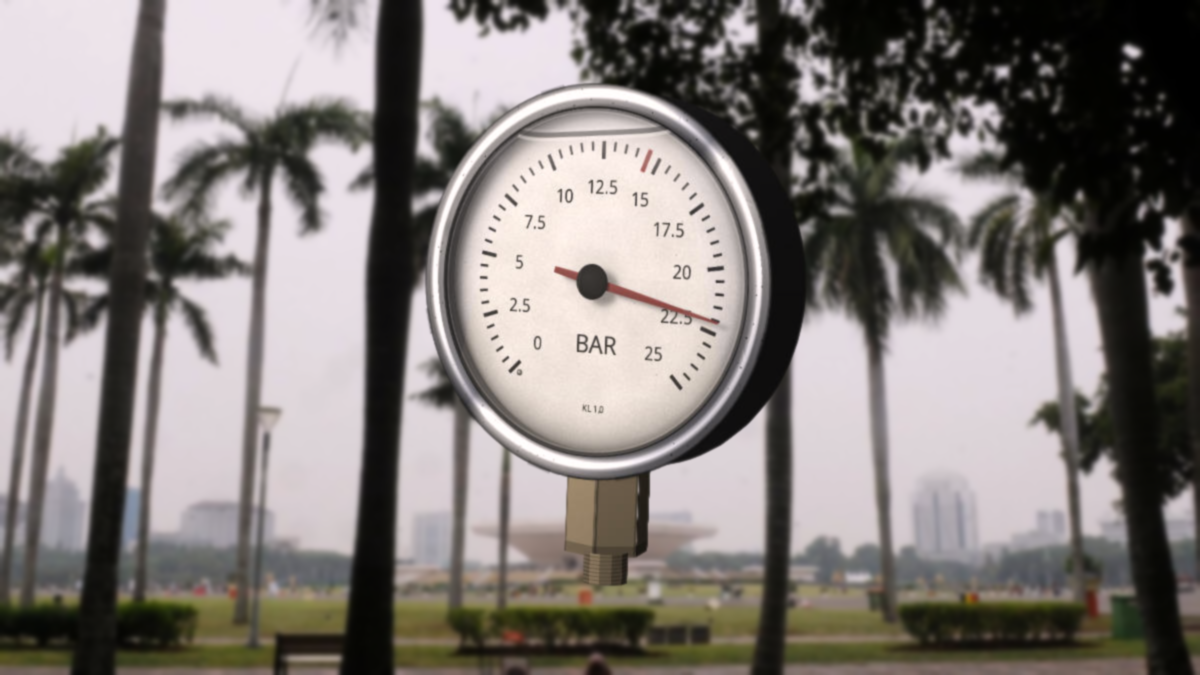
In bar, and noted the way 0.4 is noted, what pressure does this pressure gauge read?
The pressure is 22
